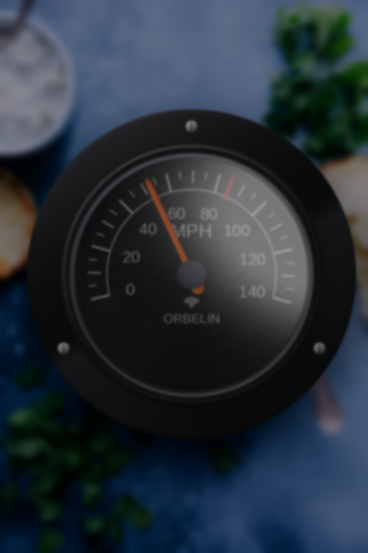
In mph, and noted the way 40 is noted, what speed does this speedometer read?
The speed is 52.5
